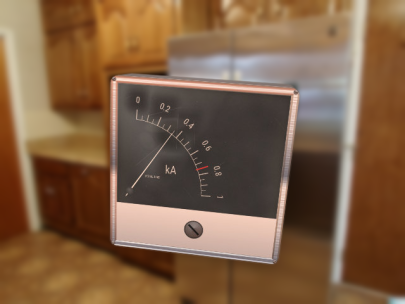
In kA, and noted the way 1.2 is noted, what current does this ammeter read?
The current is 0.35
